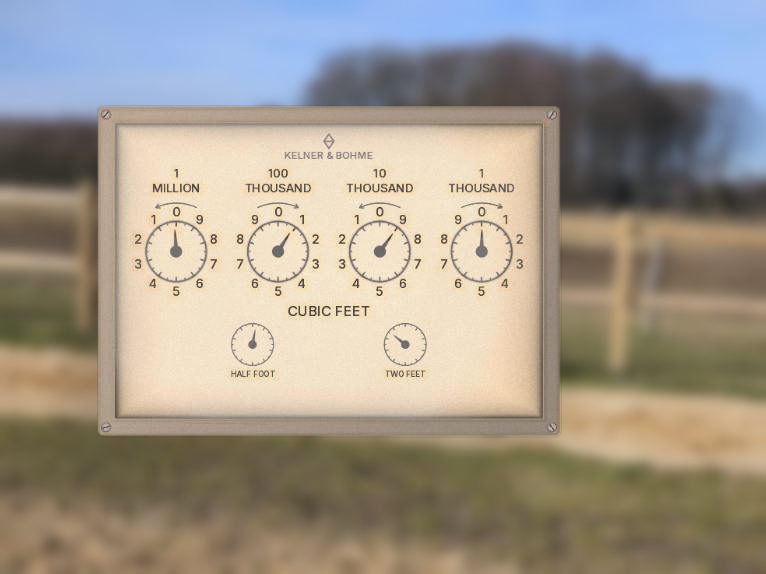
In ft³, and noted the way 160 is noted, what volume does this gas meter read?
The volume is 9000
